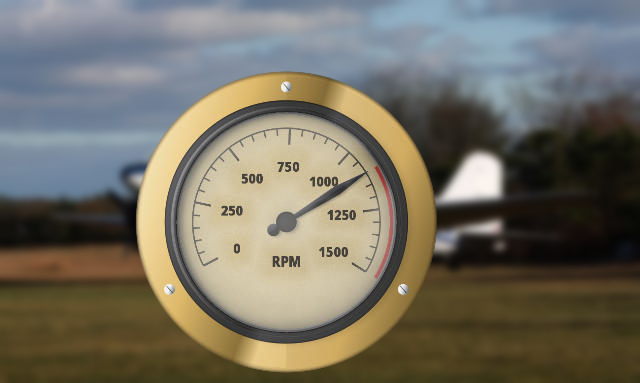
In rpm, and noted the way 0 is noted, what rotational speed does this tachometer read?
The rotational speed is 1100
